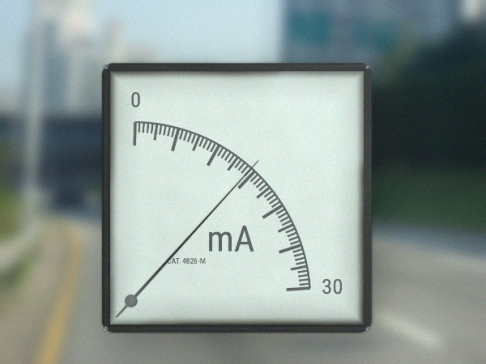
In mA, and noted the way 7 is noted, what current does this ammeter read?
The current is 14.5
